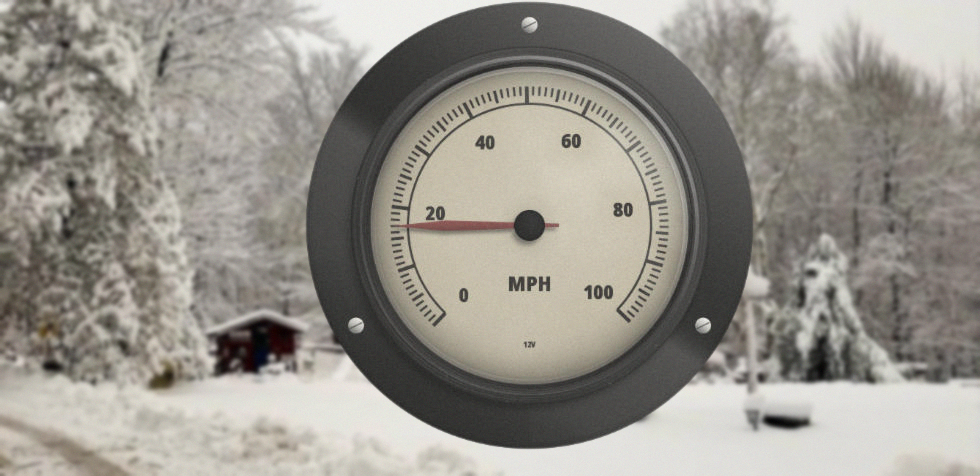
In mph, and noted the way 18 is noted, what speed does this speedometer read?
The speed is 17
